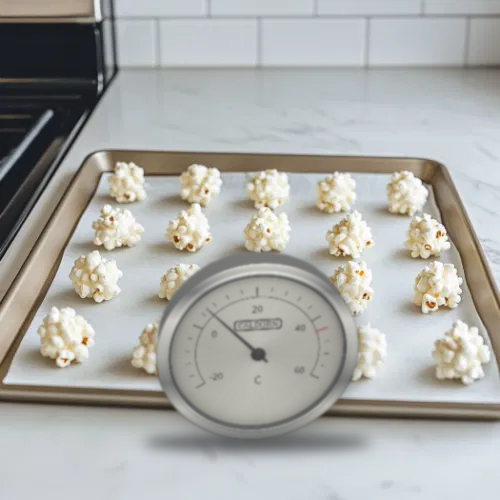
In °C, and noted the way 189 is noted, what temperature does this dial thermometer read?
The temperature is 6
